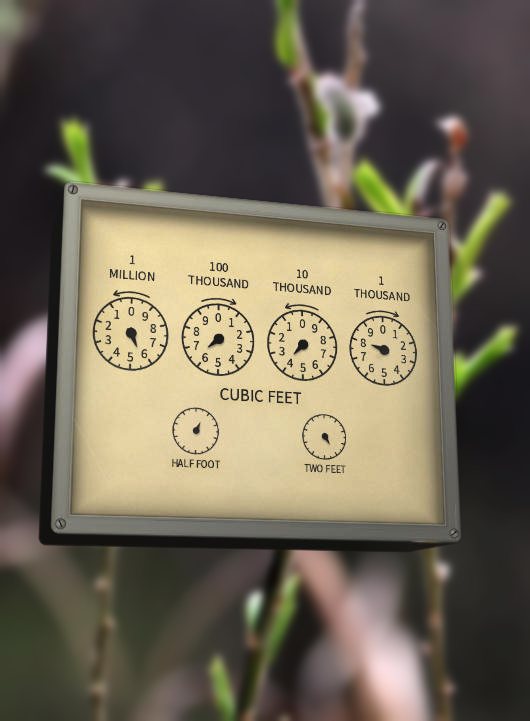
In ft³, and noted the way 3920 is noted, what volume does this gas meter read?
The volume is 563800
